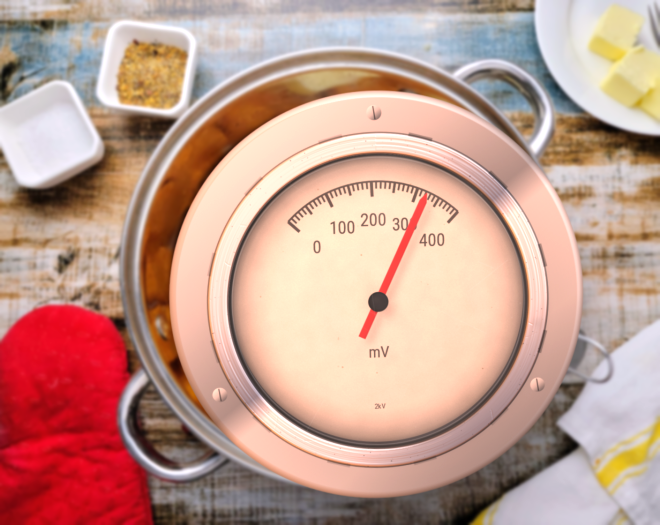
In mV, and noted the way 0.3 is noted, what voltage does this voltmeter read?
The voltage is 320
